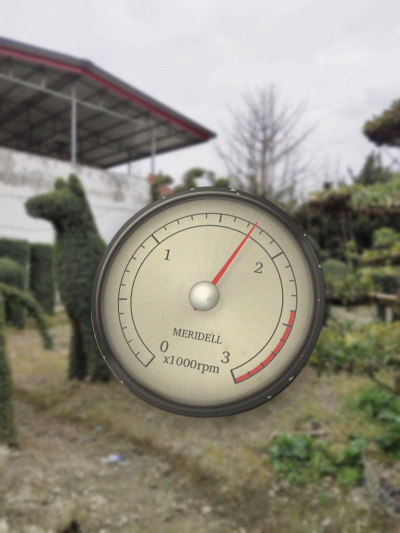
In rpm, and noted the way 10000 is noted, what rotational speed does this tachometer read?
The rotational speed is 1750
